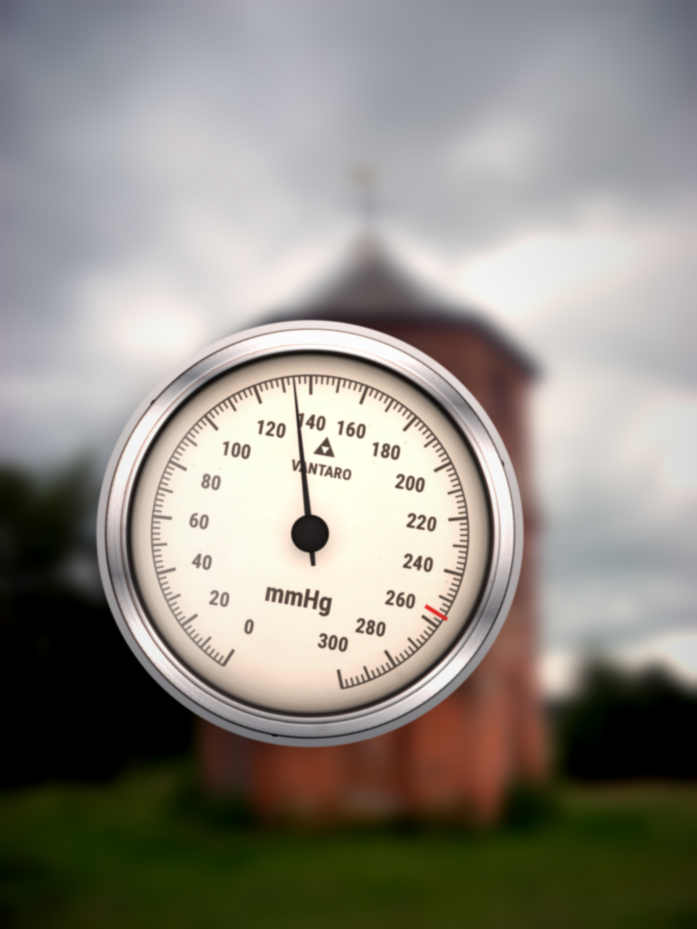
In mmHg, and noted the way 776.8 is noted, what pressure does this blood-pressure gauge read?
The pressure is 134
